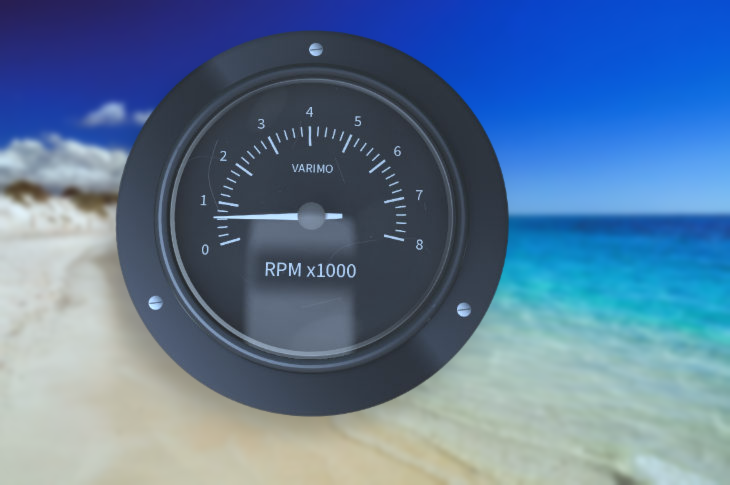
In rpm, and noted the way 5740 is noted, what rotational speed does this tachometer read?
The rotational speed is 600
